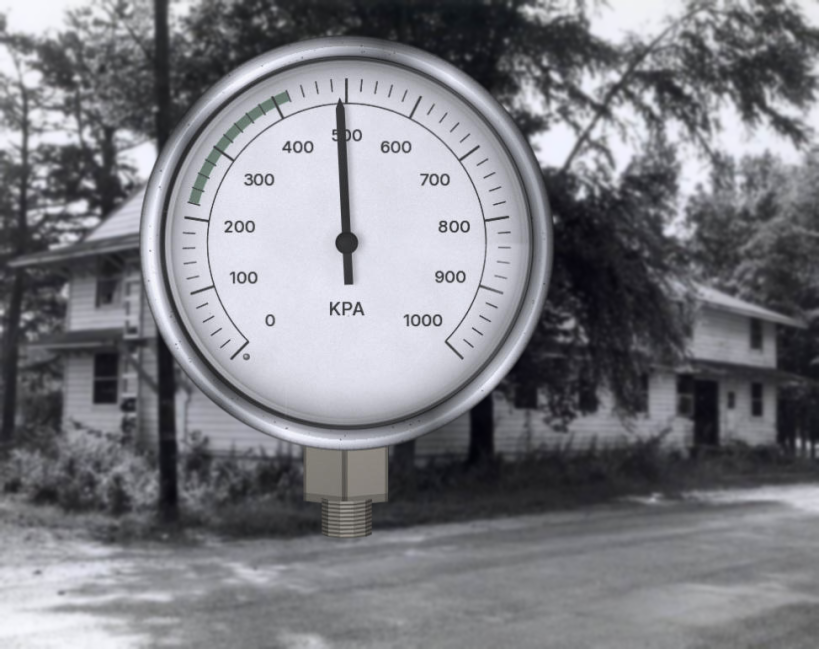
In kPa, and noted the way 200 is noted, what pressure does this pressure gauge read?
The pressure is 490
